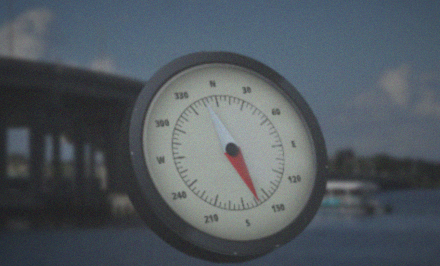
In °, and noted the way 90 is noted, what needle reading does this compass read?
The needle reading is 165
